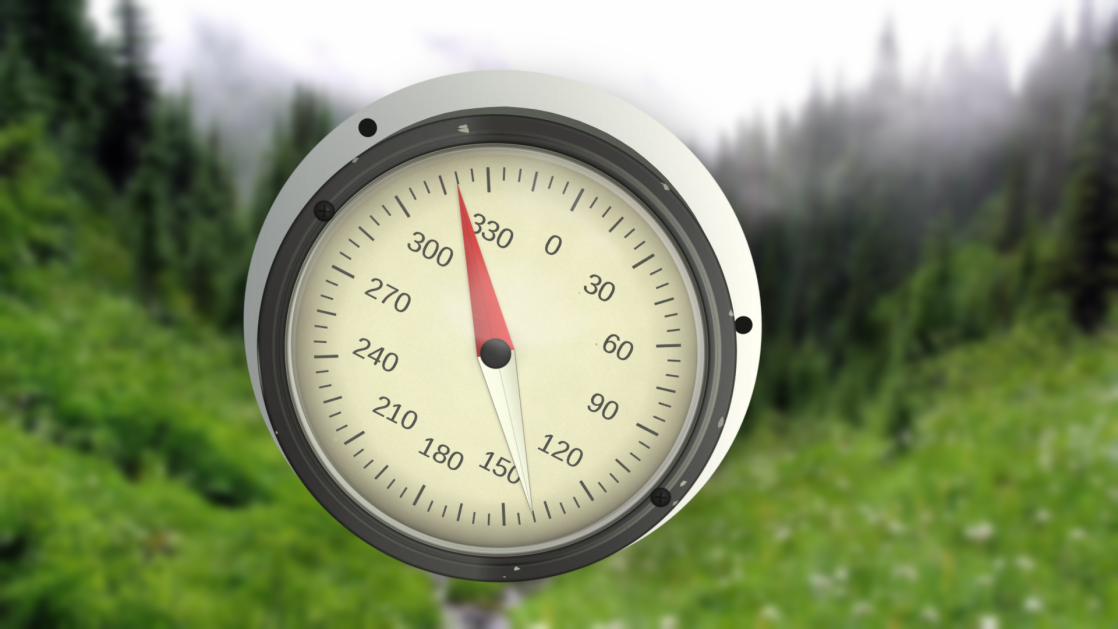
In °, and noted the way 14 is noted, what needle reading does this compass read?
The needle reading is 320
